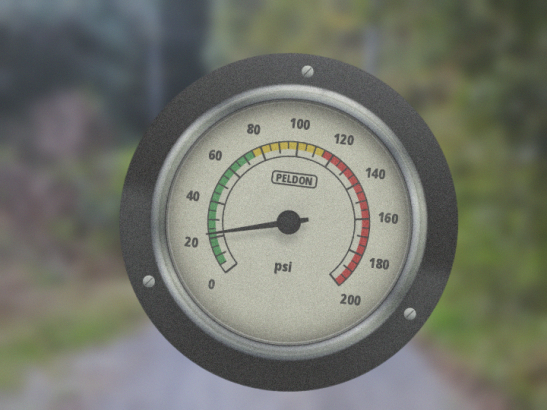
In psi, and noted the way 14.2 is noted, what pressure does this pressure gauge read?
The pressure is 22.5
